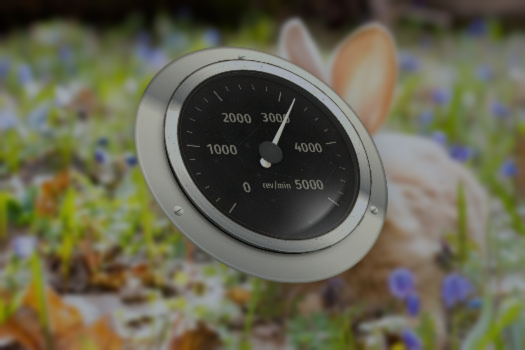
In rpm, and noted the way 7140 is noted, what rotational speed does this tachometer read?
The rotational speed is 3200
